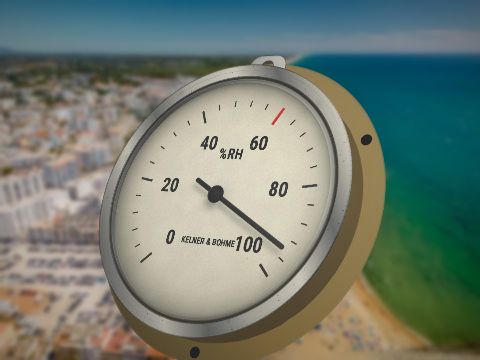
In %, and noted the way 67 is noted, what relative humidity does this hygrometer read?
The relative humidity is 94
